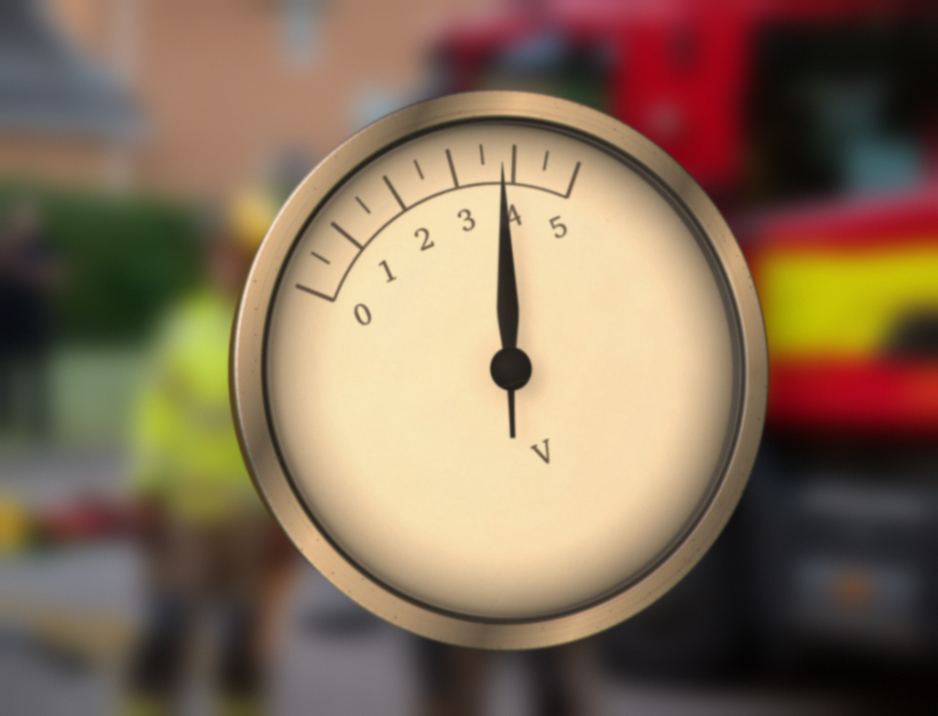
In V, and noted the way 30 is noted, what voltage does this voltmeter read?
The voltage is 3.75
